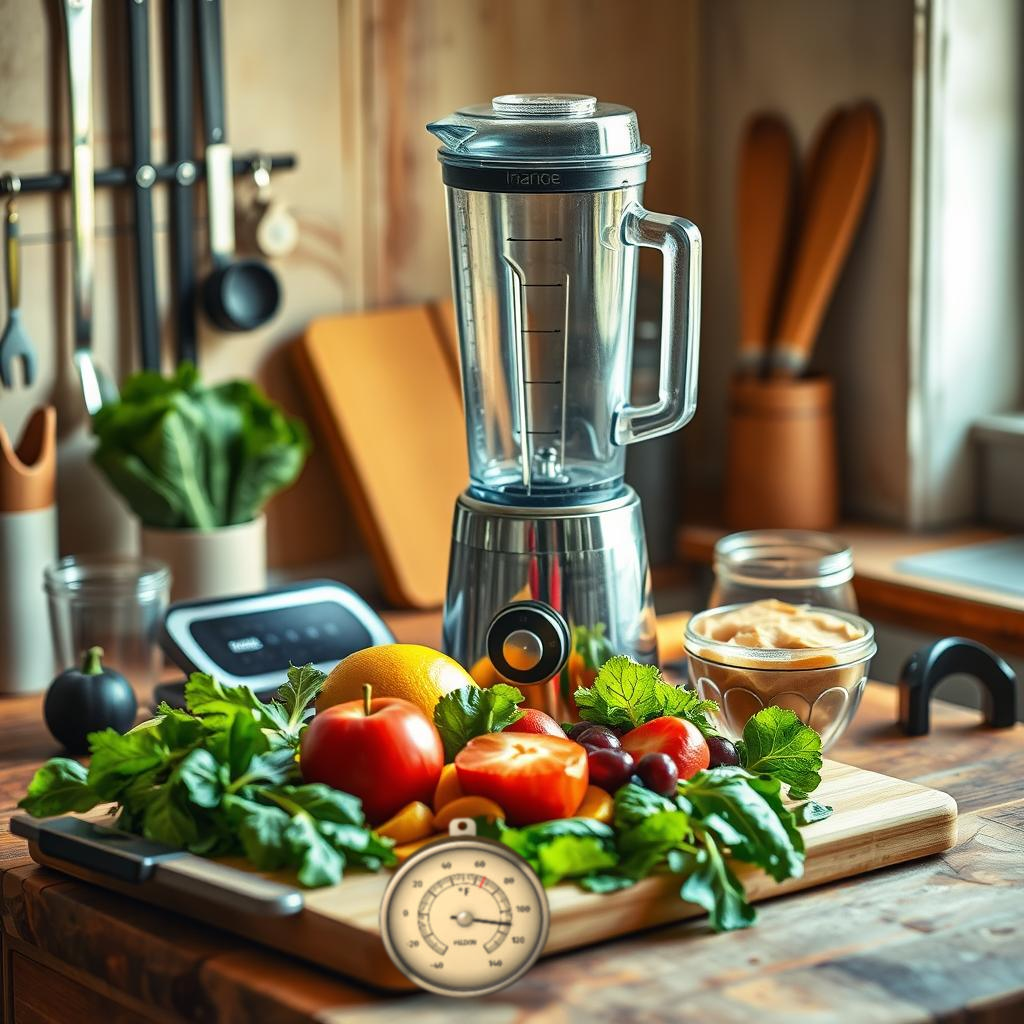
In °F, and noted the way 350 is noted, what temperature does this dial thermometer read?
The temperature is 110
